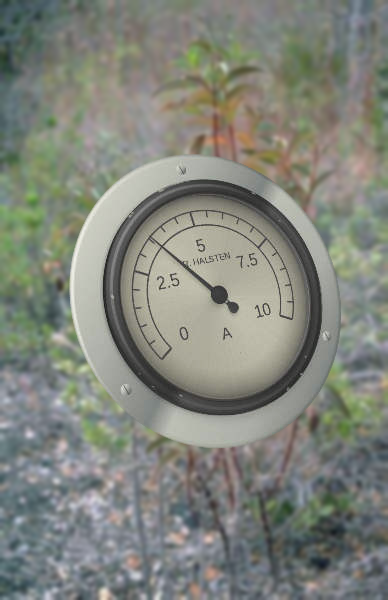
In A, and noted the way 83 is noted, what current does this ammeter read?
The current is 3.5
